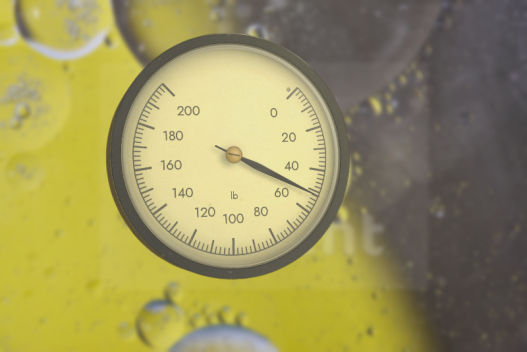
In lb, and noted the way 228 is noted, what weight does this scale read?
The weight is 52
